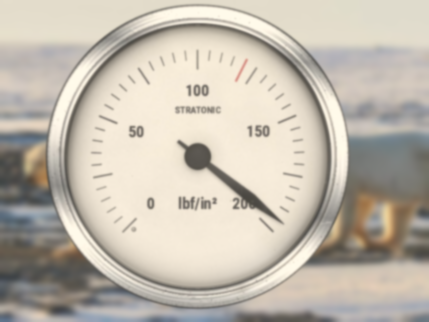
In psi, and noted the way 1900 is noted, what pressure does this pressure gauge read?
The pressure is 195
